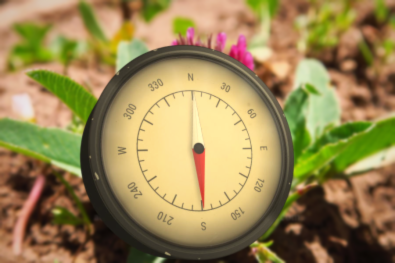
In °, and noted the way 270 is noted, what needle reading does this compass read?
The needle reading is 180
